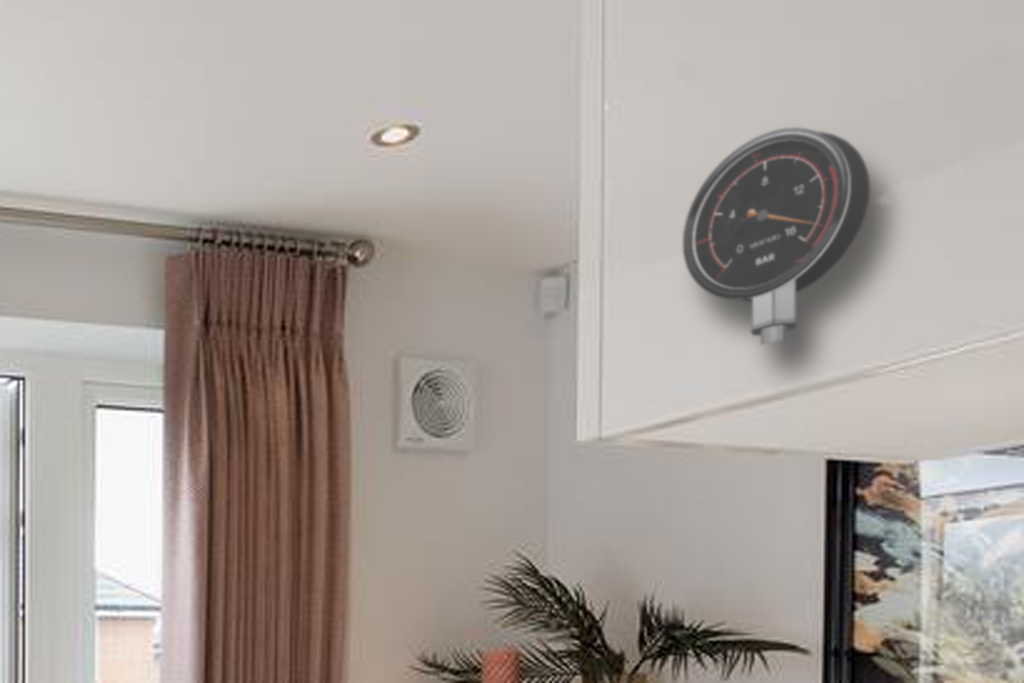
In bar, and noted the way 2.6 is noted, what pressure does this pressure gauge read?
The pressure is 15
